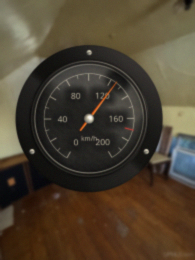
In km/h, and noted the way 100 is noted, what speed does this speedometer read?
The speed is 125
